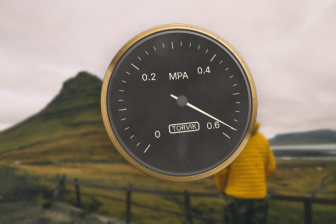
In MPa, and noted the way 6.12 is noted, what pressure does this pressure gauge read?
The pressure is 0.58
